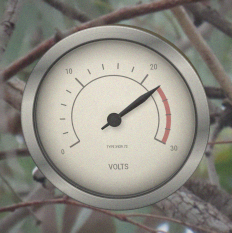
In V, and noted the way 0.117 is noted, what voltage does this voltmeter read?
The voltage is 22
